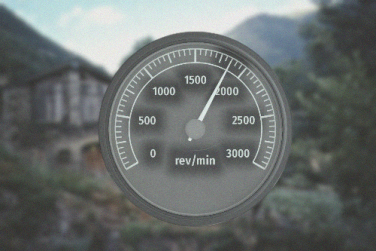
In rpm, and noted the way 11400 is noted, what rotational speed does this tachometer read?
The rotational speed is 1850
